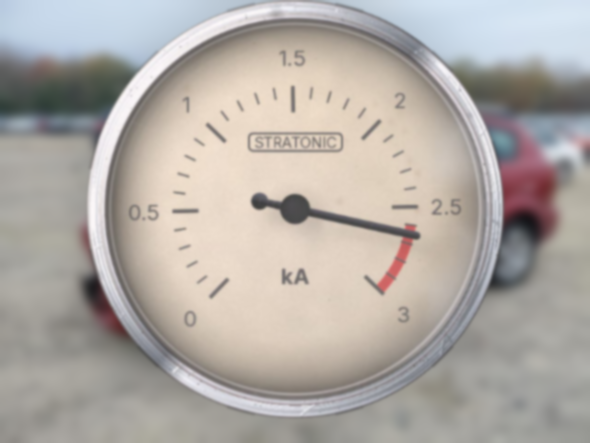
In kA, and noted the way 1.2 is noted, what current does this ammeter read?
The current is 2.65
